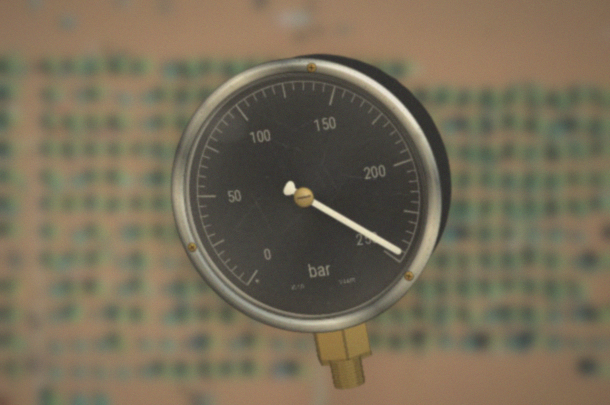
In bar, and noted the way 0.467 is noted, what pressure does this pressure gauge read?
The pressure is 245
